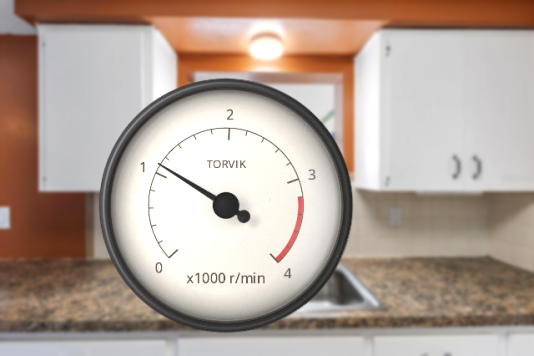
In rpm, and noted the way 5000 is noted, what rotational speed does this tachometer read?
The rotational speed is 1100
